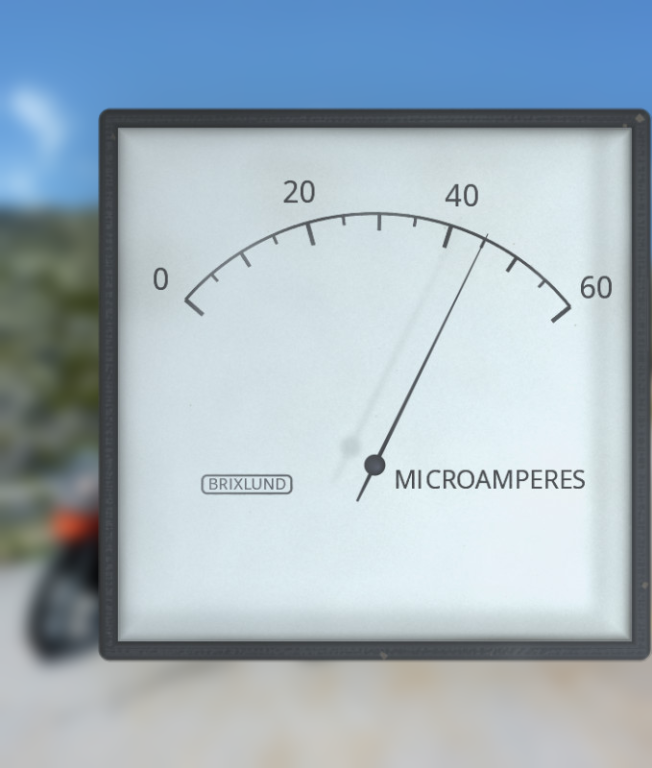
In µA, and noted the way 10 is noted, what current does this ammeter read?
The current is 45
